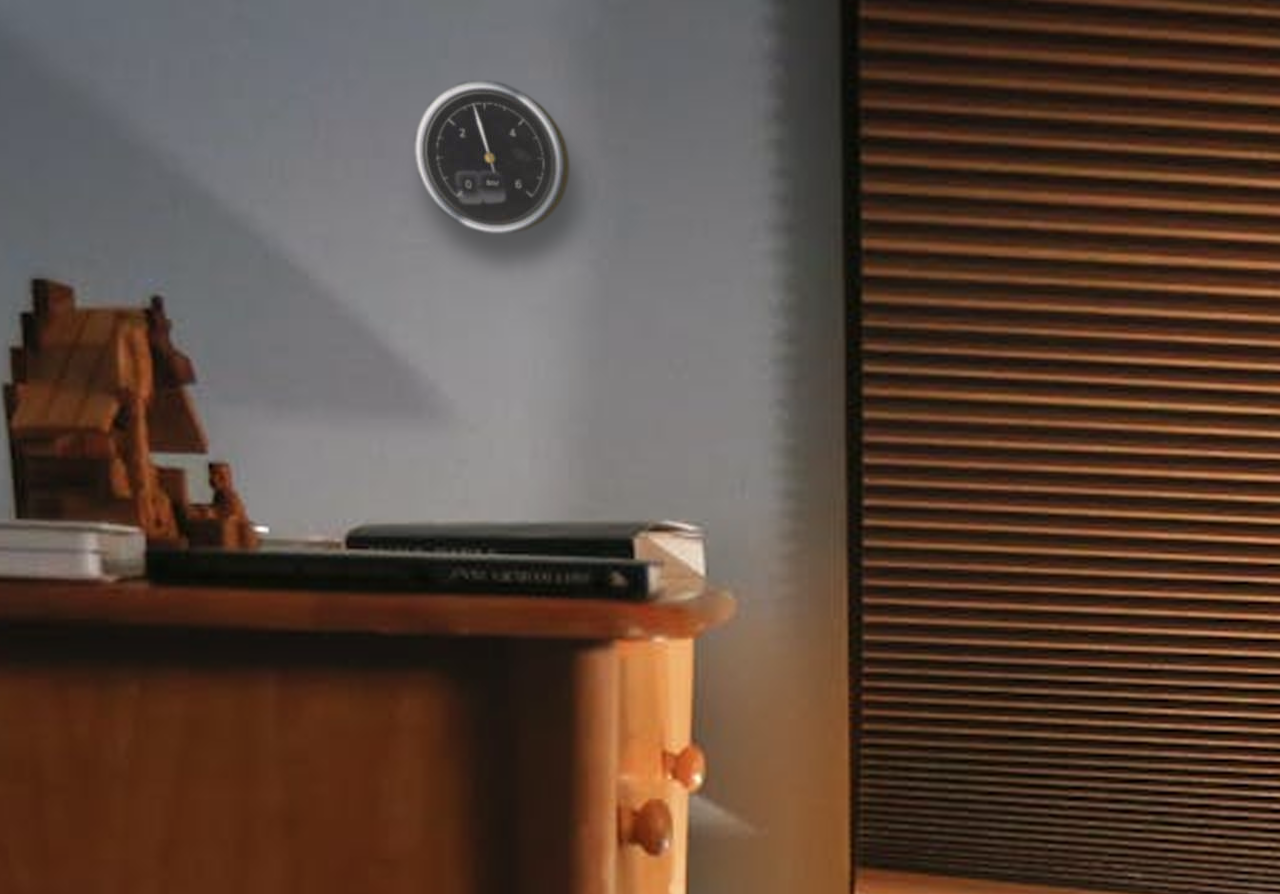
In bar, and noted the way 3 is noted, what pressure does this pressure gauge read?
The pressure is 2.75
